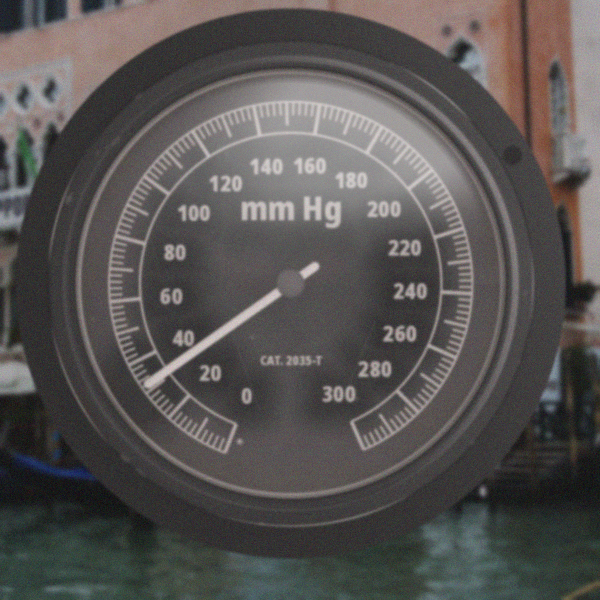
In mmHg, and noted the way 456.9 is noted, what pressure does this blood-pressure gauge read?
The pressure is 32
